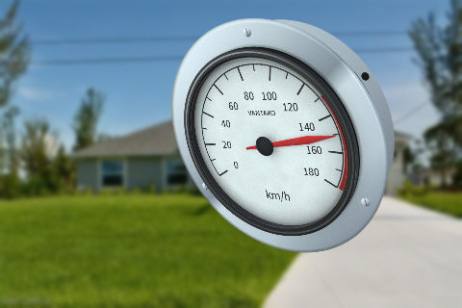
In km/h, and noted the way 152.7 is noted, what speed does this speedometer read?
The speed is 150
